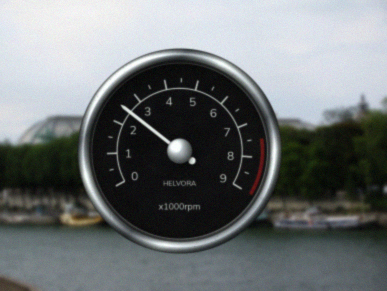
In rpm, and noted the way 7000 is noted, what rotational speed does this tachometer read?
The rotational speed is 2500
